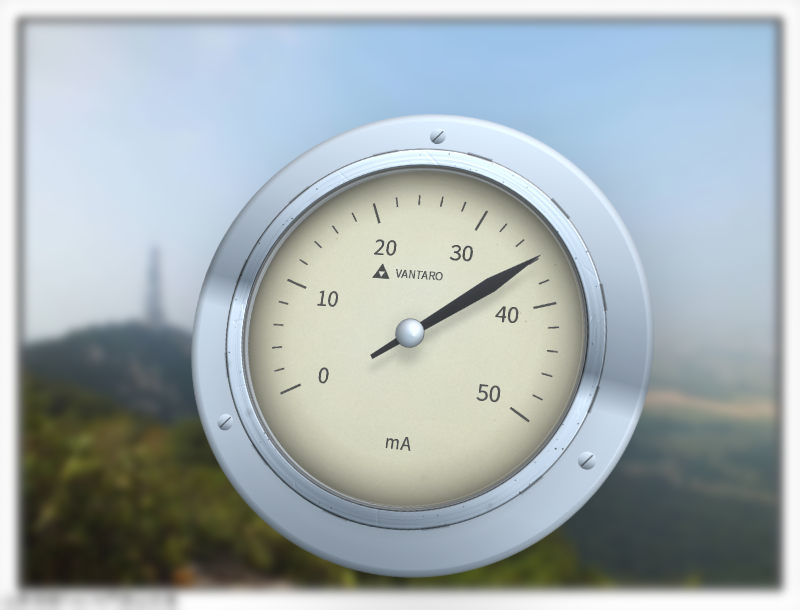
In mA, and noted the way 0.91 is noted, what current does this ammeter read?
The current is 36
